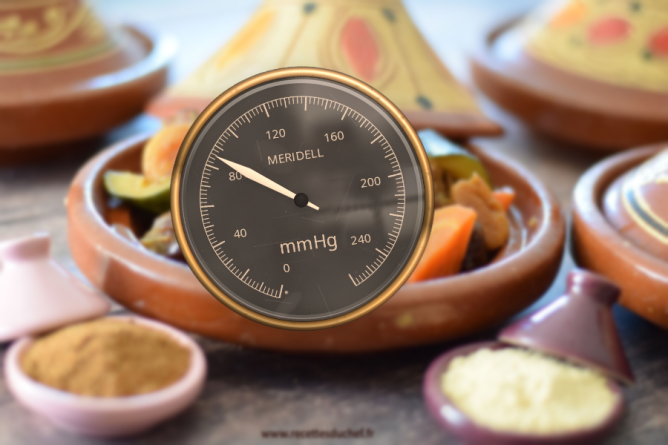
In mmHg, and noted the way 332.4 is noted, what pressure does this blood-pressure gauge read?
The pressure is 86
